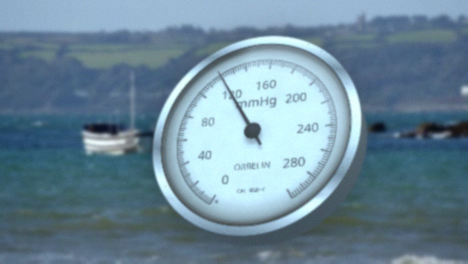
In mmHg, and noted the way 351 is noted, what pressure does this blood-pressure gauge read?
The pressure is 120
